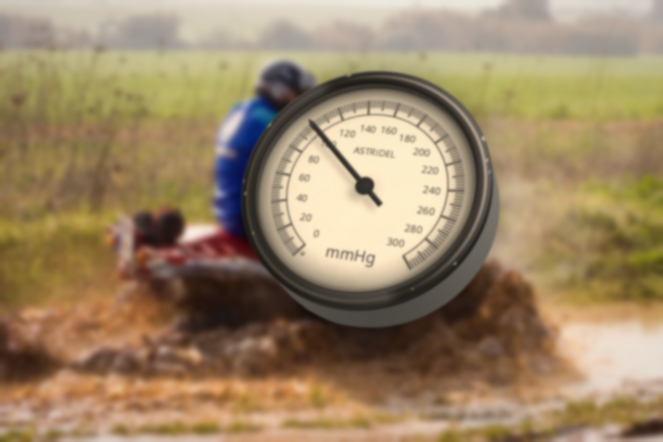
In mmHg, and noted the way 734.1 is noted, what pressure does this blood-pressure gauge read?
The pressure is 100
